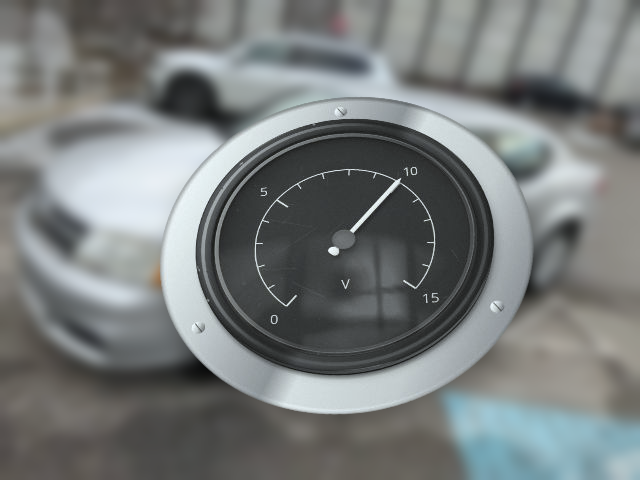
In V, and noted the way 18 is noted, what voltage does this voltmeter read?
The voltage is 10
